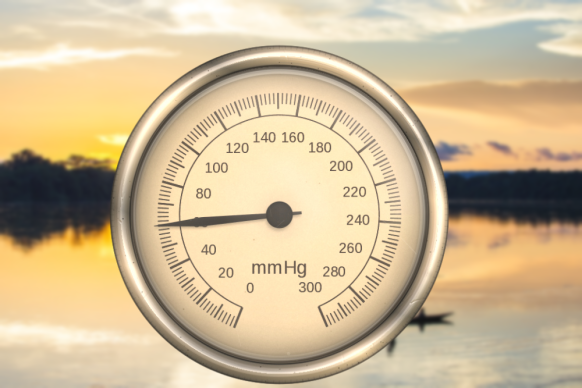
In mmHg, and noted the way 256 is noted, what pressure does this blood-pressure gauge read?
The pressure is 60
